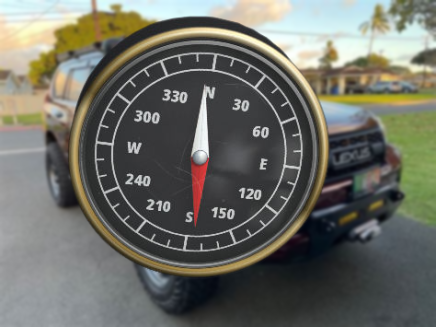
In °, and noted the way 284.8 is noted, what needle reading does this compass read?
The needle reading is 175
